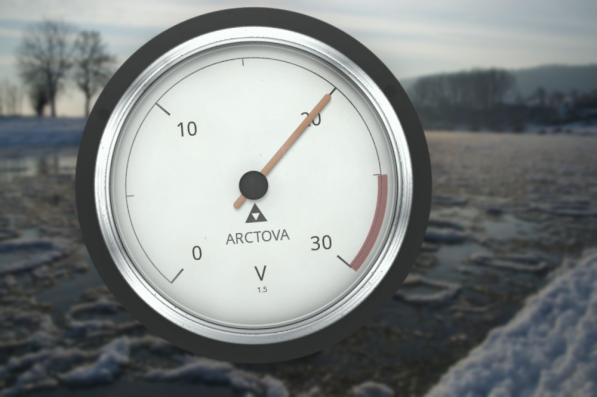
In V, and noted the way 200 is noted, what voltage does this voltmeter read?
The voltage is 20
